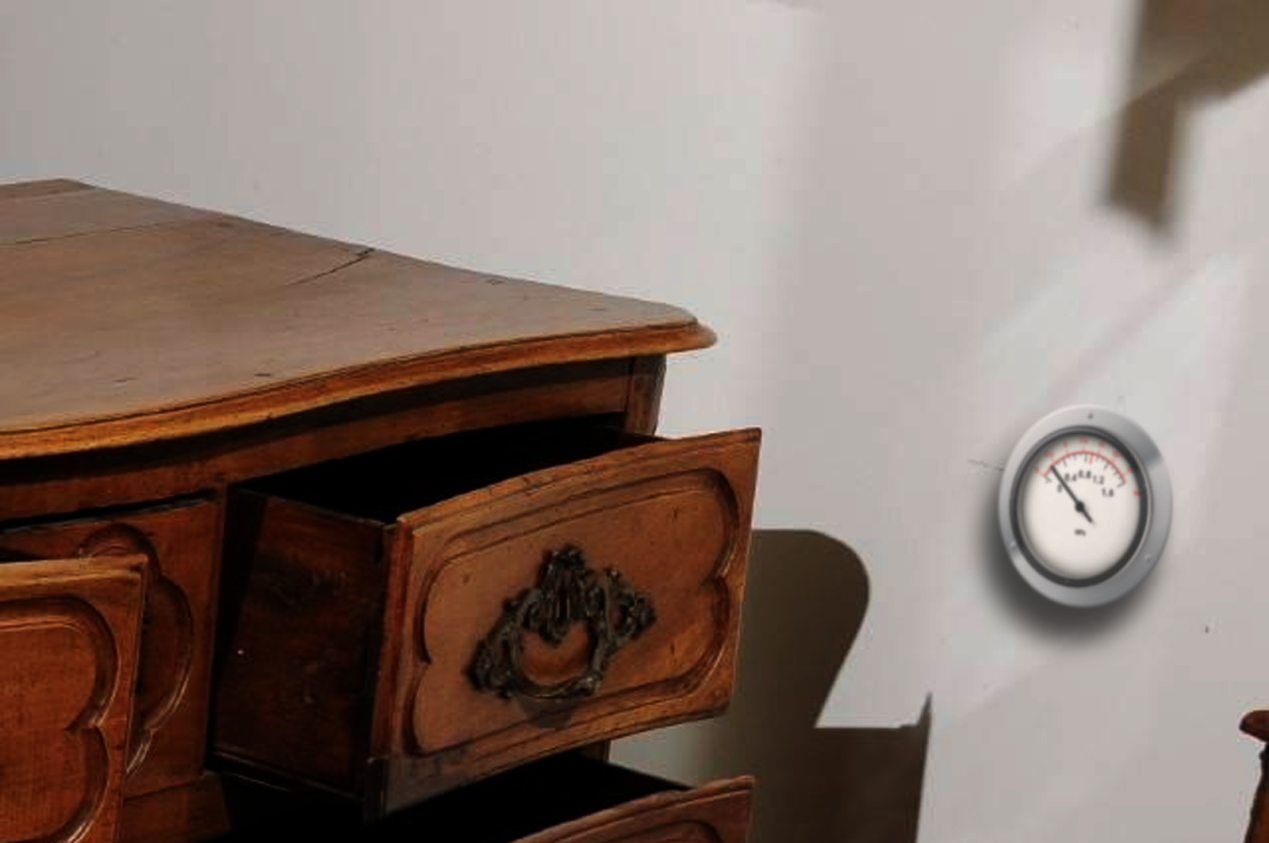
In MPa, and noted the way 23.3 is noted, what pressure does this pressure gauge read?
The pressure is 0.2
